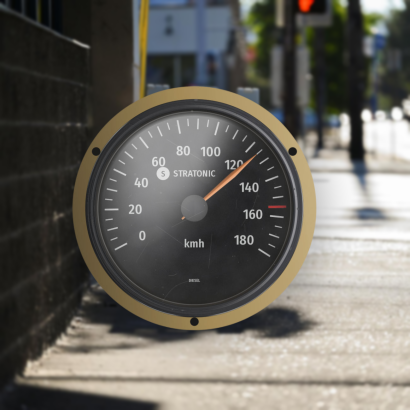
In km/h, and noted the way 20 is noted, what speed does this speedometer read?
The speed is 125
